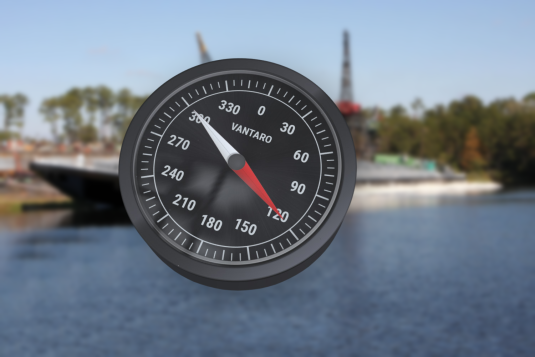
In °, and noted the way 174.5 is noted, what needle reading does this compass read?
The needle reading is 120
